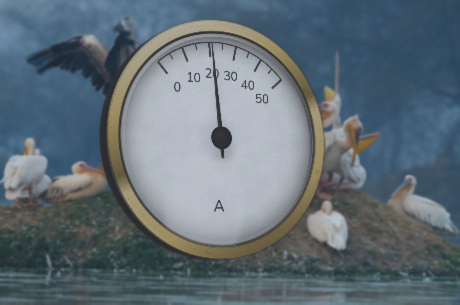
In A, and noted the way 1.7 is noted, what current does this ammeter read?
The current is 20
